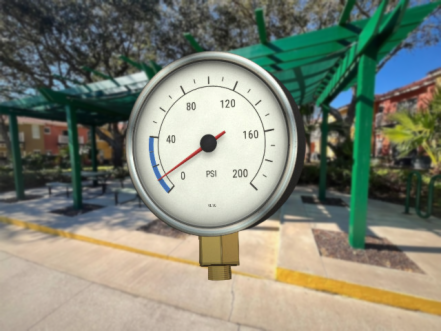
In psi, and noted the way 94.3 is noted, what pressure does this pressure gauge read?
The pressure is 10
